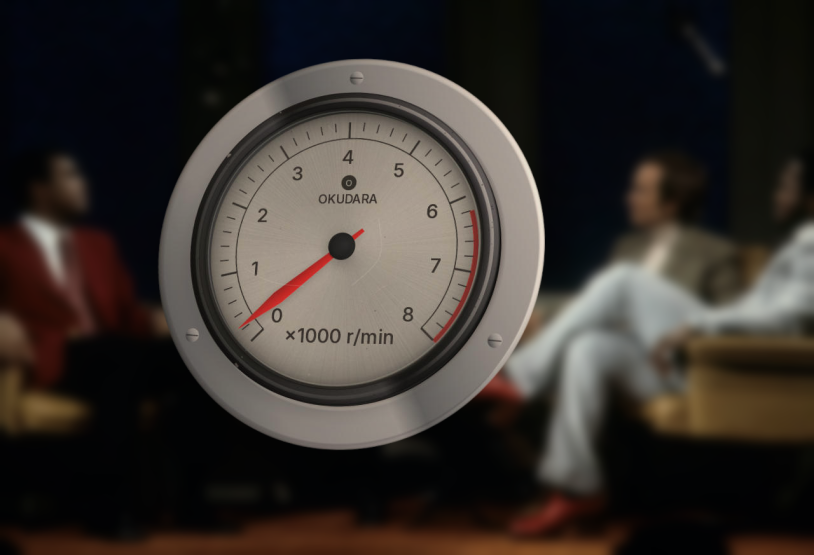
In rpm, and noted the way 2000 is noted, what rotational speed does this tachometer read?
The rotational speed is 200
